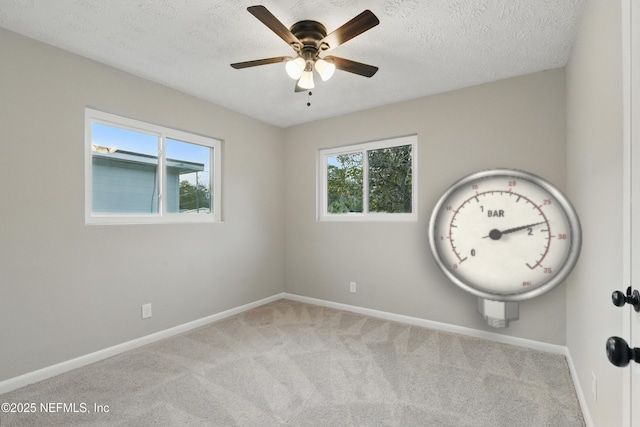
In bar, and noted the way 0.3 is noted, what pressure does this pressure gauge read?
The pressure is 1.9
